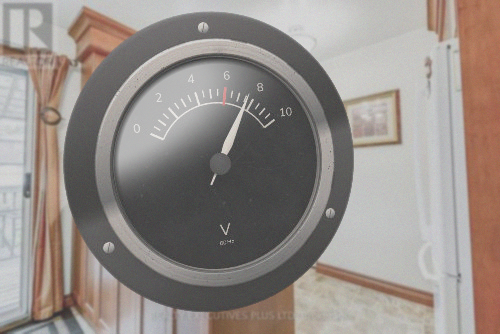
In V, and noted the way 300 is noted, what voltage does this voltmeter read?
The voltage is 7.5
